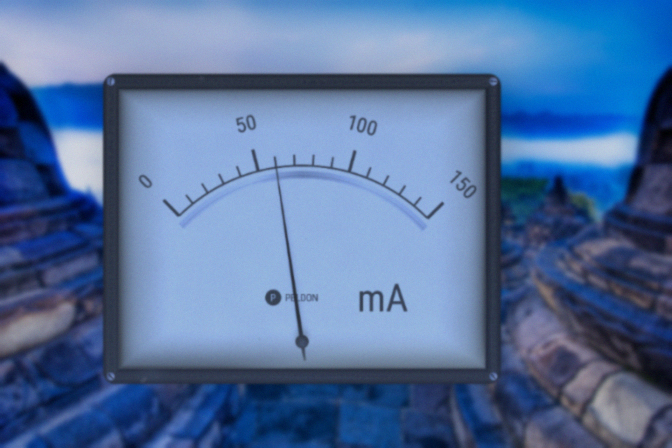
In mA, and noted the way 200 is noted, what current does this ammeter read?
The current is 60
